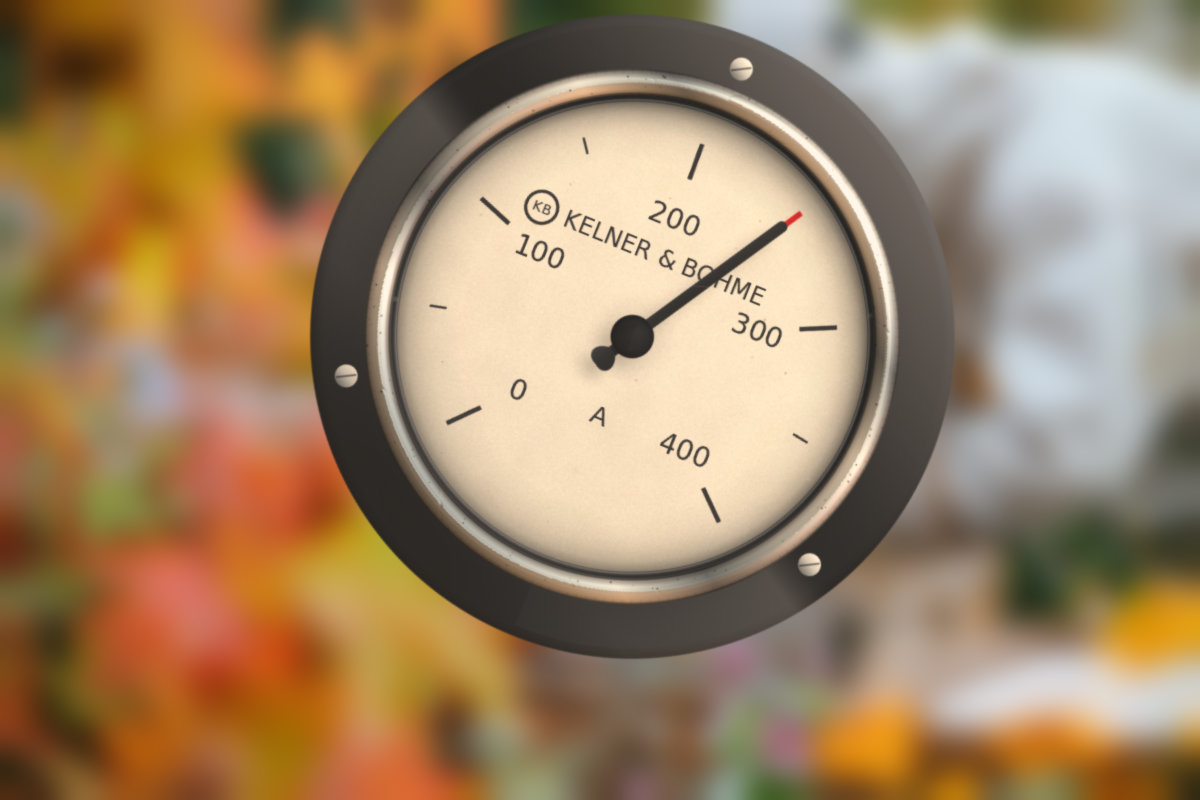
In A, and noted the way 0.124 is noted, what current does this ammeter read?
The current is 250
